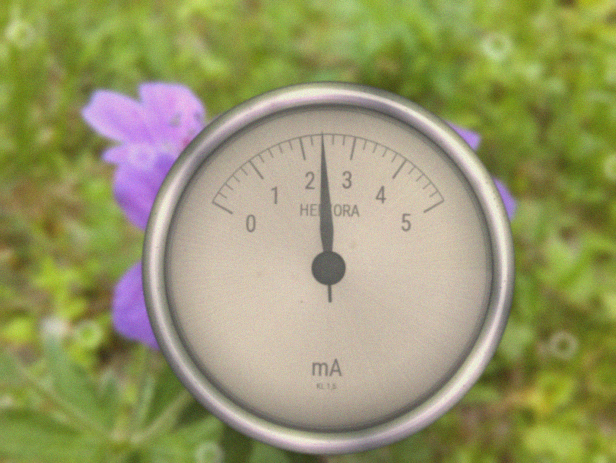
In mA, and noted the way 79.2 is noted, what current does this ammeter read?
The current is 2.4
